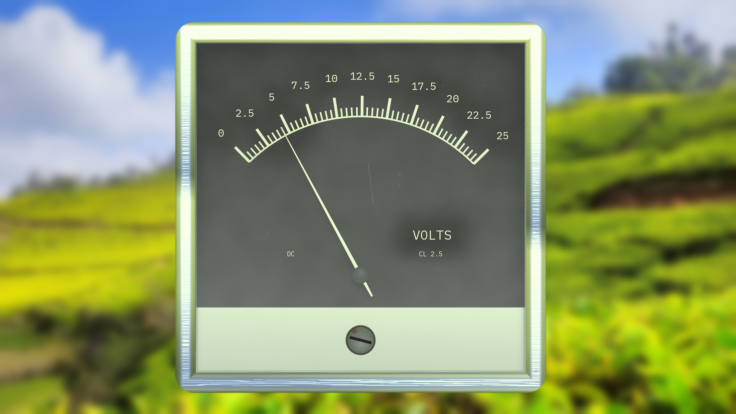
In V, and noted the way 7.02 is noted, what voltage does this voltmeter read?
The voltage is 4.5
